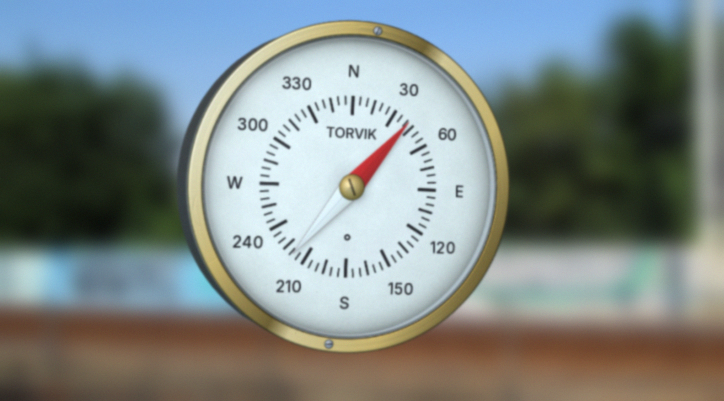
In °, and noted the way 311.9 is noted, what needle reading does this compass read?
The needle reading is 40
